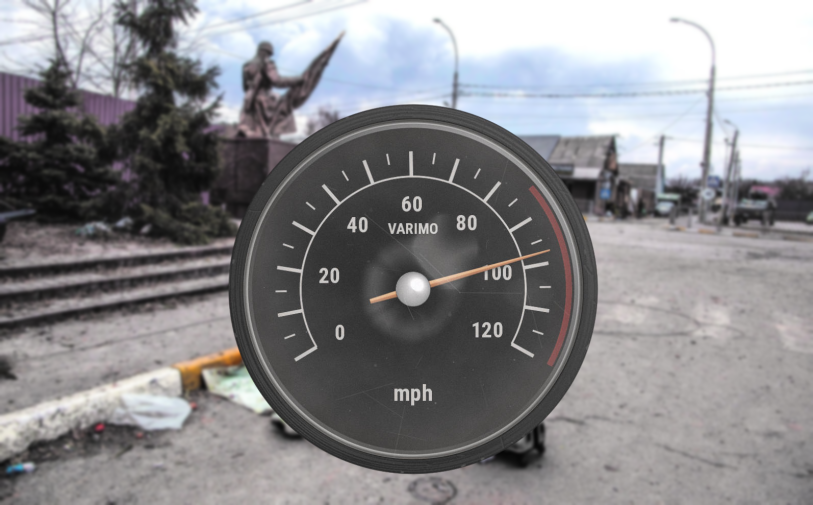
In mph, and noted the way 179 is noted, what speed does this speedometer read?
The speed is 97.5
